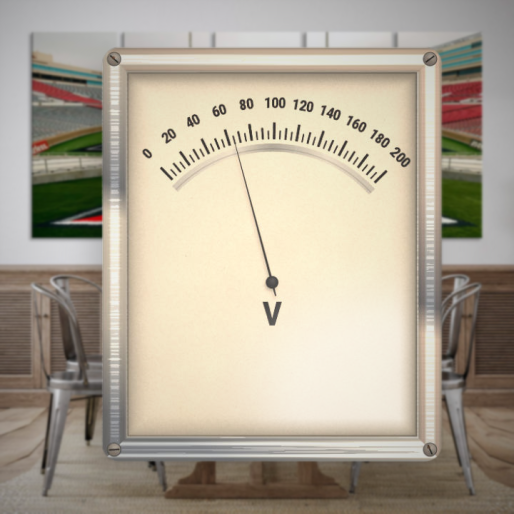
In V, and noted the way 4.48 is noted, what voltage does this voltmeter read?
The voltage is 65
